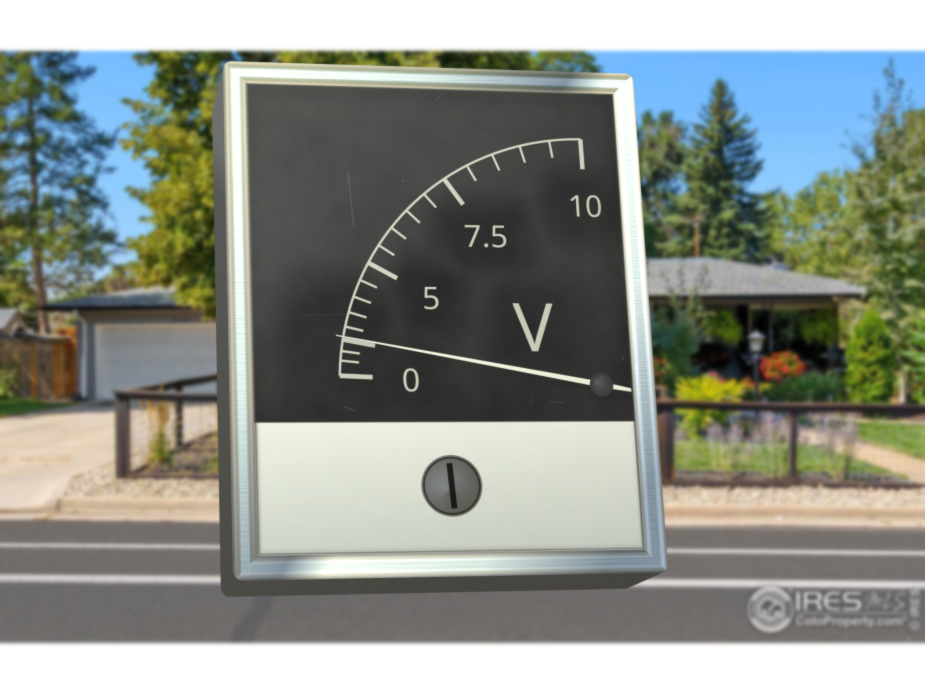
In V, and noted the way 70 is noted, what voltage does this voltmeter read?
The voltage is 2.5
